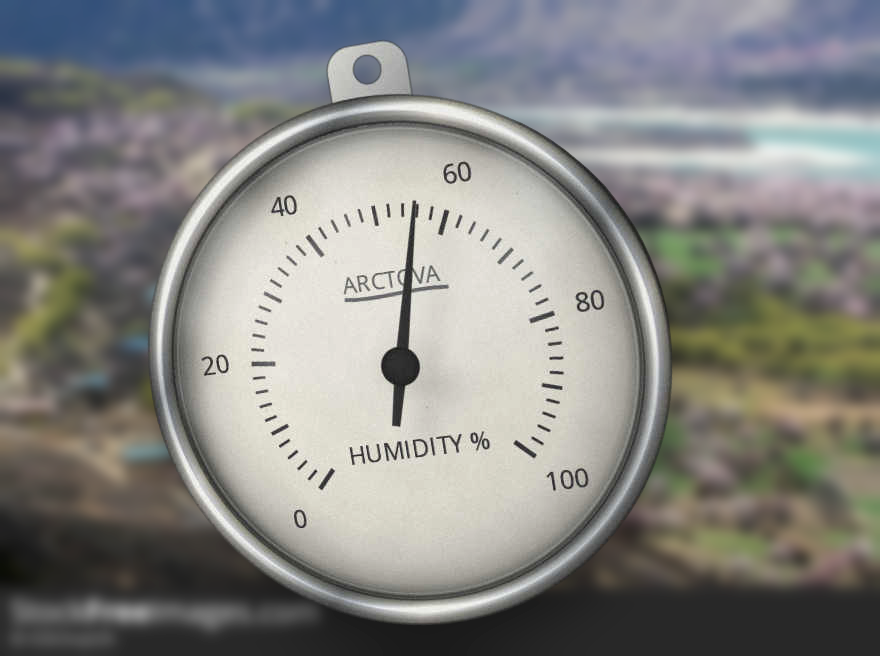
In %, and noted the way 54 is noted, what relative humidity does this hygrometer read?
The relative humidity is 56
